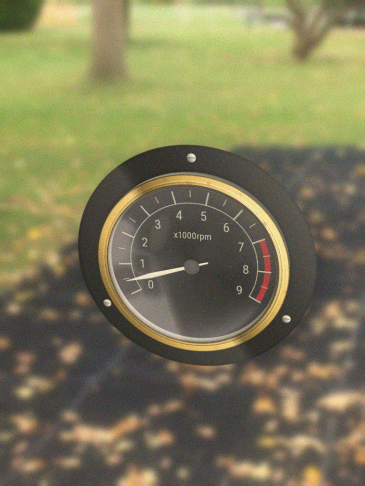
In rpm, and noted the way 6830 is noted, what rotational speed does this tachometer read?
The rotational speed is 500
